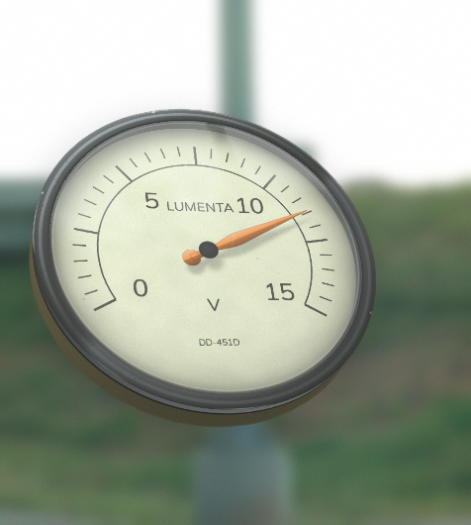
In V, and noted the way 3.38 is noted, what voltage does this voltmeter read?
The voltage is 11.5
